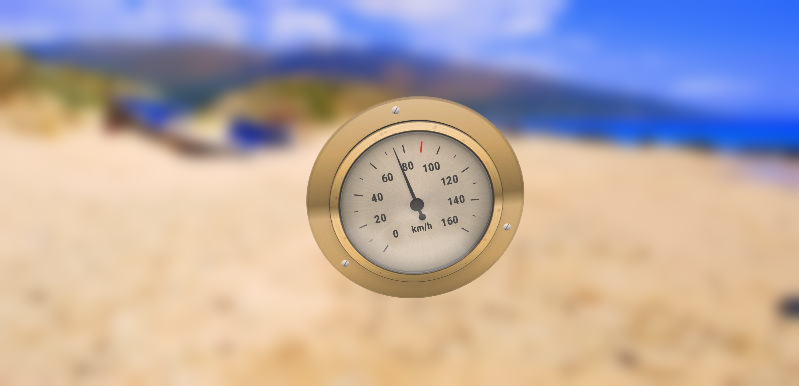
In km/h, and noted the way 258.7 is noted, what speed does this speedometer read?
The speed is 75
